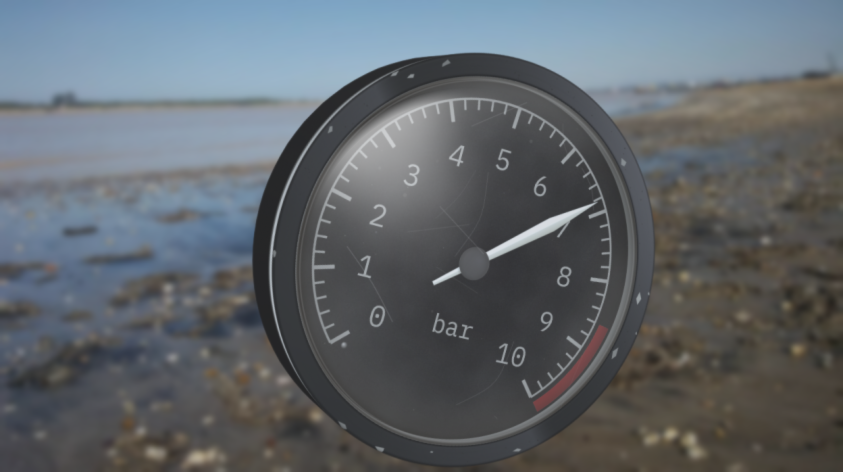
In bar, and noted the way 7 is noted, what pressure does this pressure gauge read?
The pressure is 6.8
